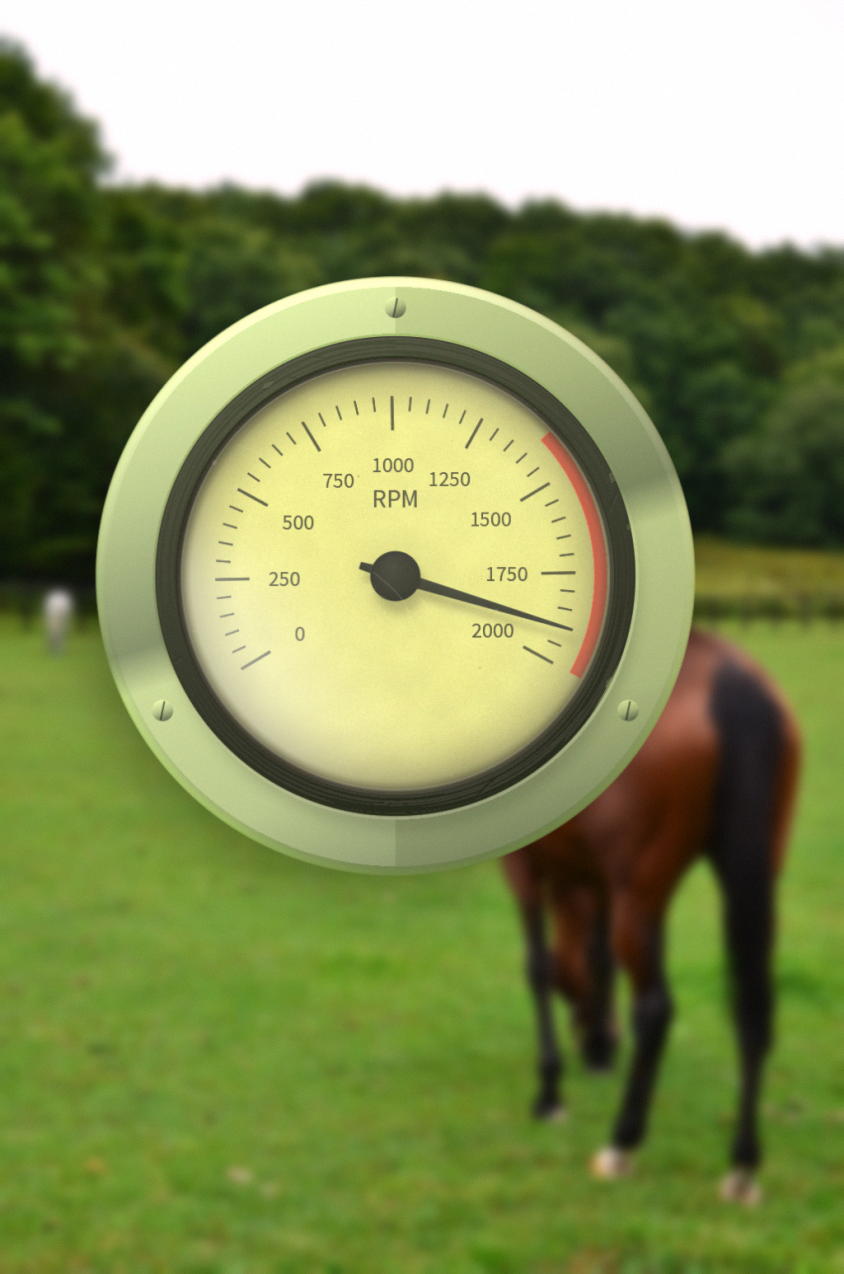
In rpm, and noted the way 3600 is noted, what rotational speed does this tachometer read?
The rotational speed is 1900
